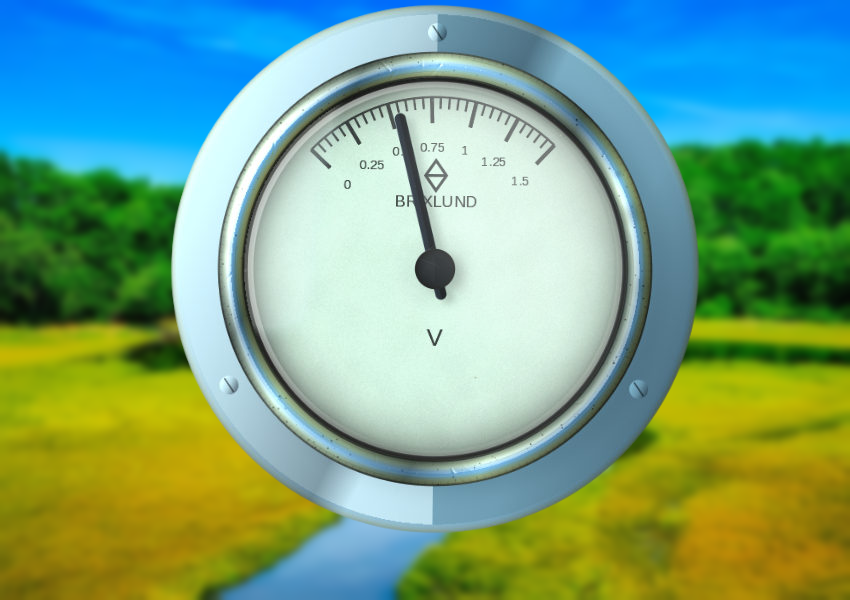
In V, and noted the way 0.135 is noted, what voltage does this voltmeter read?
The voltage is 0.55
